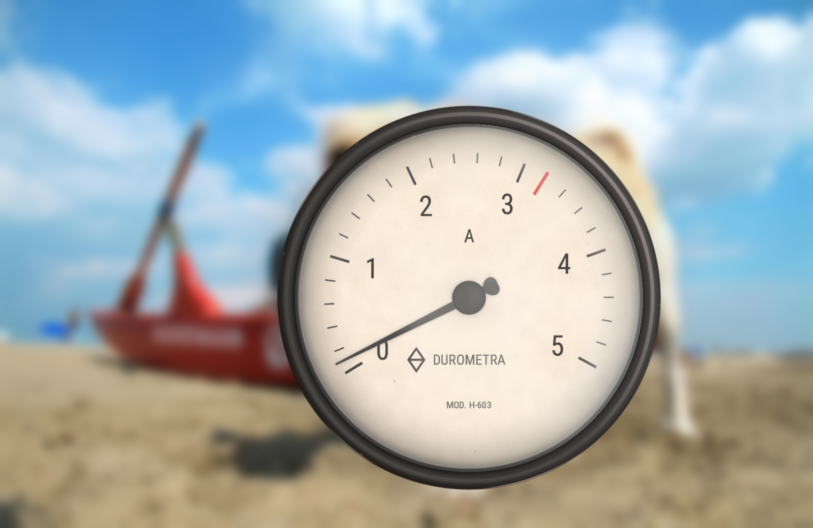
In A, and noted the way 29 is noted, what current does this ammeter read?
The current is 0.1
